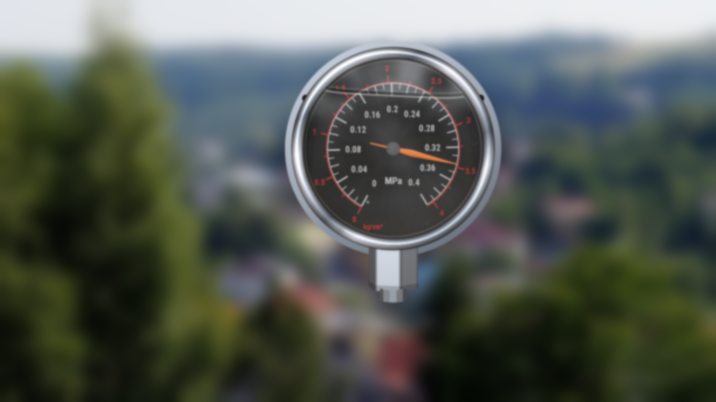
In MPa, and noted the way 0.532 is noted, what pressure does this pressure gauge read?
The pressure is 0.34
